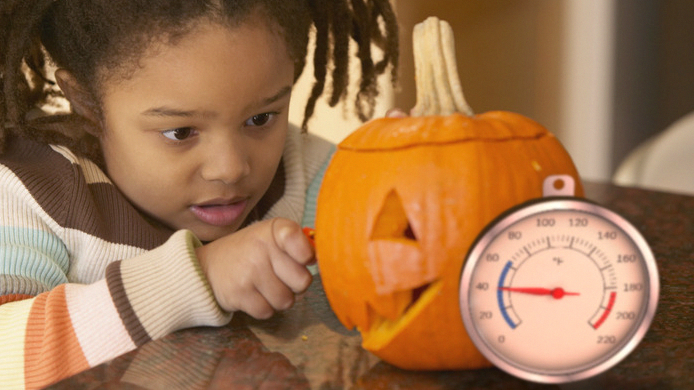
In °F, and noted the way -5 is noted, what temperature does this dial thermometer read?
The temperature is 40
